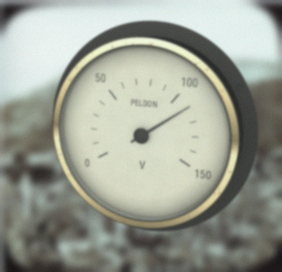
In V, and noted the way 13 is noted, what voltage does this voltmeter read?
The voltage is 110
